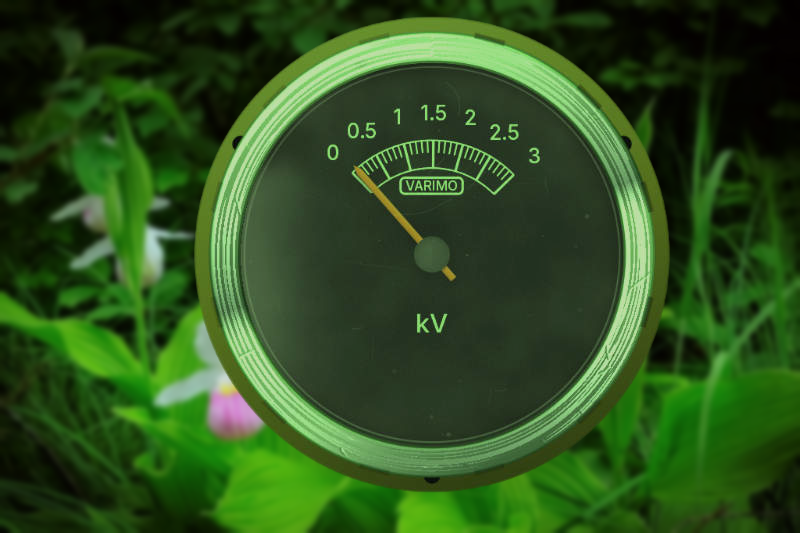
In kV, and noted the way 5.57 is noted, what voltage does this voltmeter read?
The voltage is 0.1
